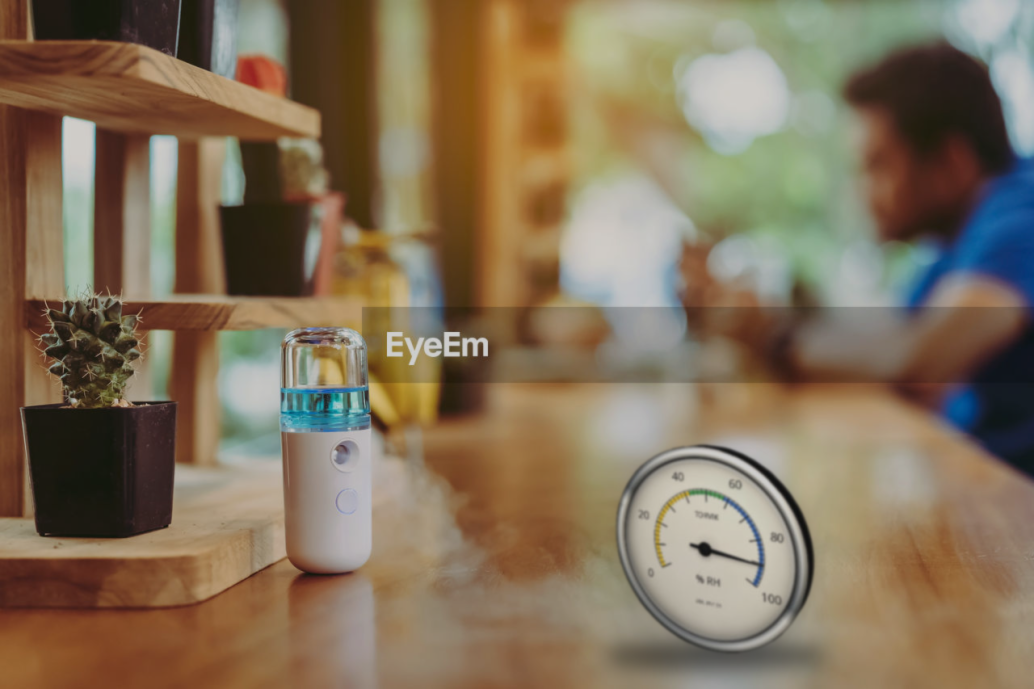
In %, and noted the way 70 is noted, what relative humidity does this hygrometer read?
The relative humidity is 90
